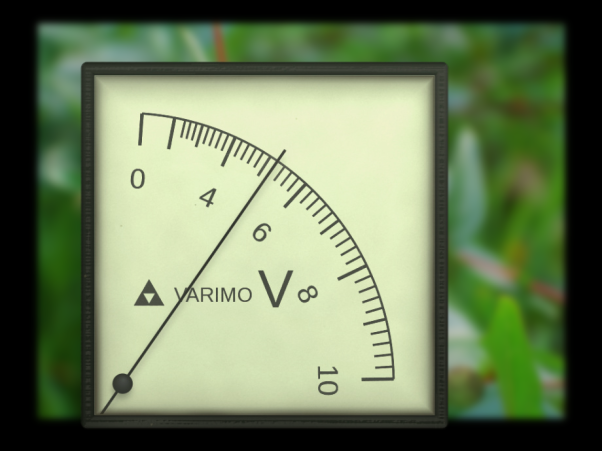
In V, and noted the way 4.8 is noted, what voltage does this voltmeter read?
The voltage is 5.2
